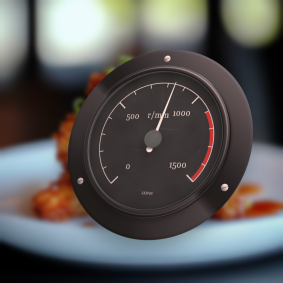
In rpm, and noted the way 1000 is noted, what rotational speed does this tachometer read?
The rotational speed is 850
